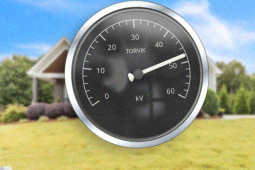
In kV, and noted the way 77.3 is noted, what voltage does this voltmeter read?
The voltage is 48
